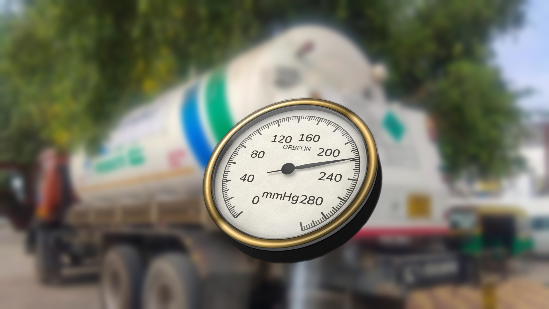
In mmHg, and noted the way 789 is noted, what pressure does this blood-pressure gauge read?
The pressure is 220
